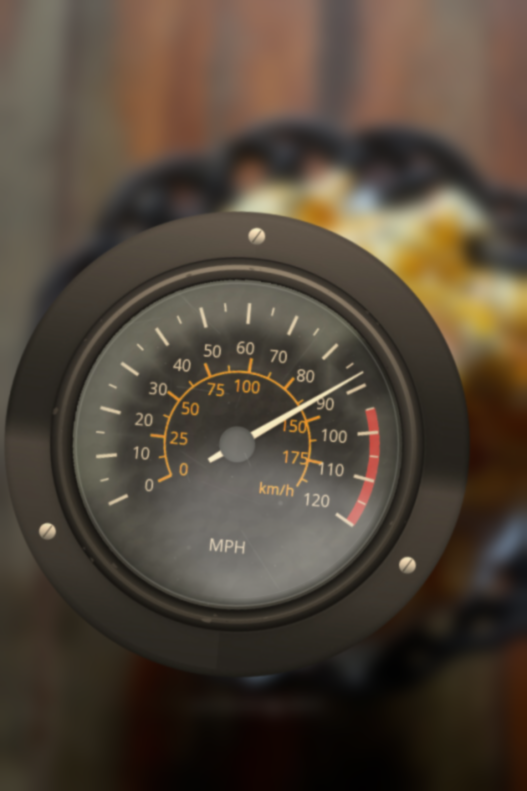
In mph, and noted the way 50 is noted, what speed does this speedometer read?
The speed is 87.5
